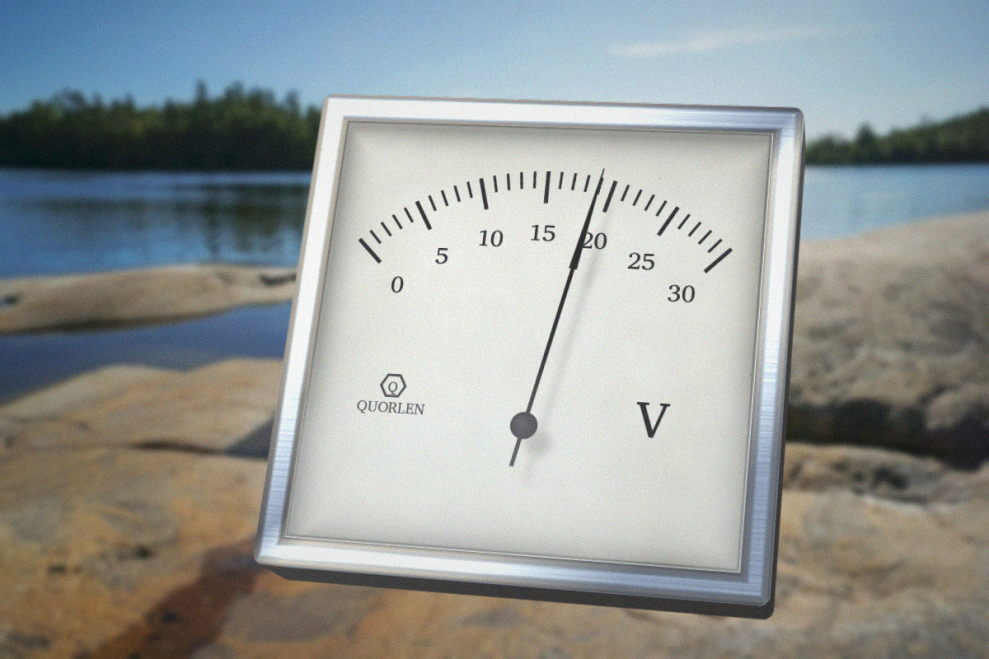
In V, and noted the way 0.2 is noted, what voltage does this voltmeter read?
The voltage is 19
